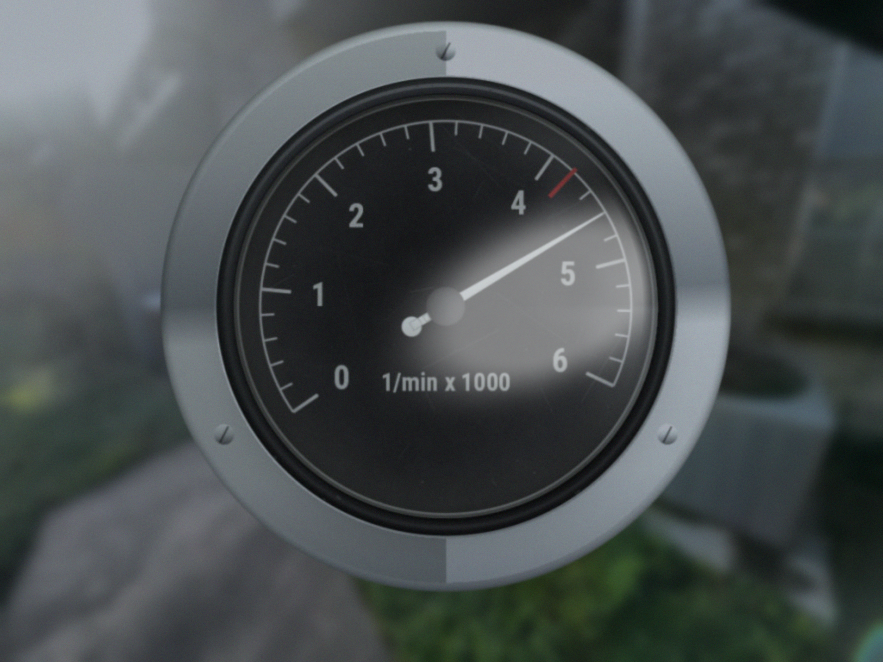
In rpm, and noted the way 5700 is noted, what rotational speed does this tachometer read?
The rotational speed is 4600
